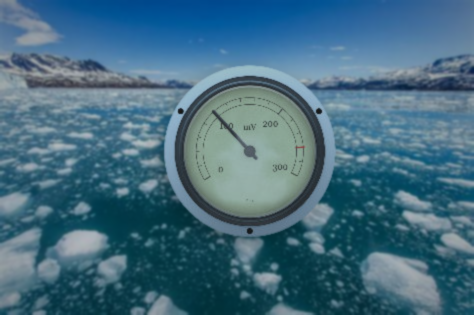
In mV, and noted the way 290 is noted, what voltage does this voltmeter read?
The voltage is 100
